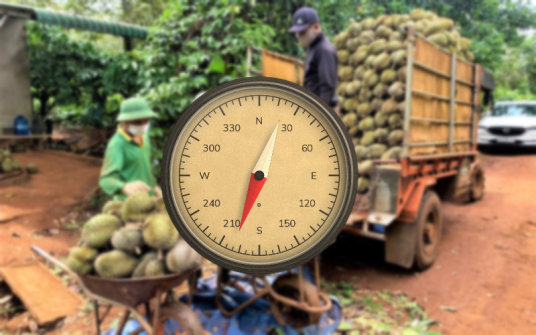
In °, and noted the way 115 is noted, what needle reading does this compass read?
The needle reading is 200
